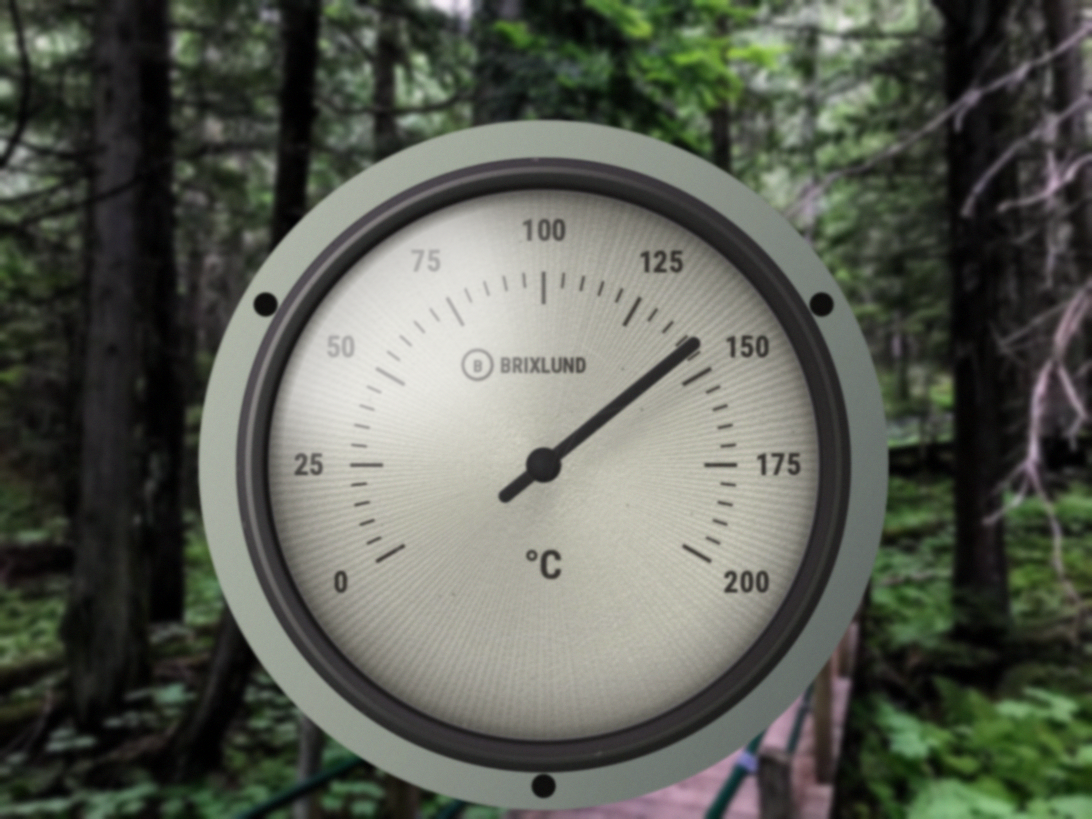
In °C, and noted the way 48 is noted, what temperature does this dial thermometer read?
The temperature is 142.5
